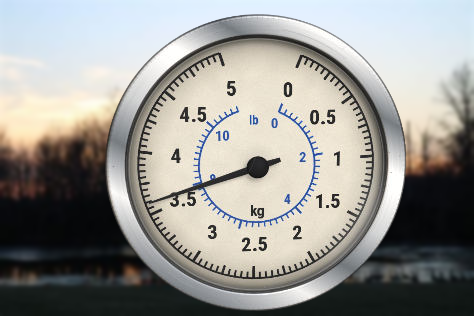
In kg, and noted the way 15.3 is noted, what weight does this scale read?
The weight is 3.6
